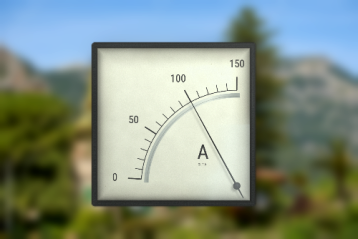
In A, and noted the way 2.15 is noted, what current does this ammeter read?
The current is 100
